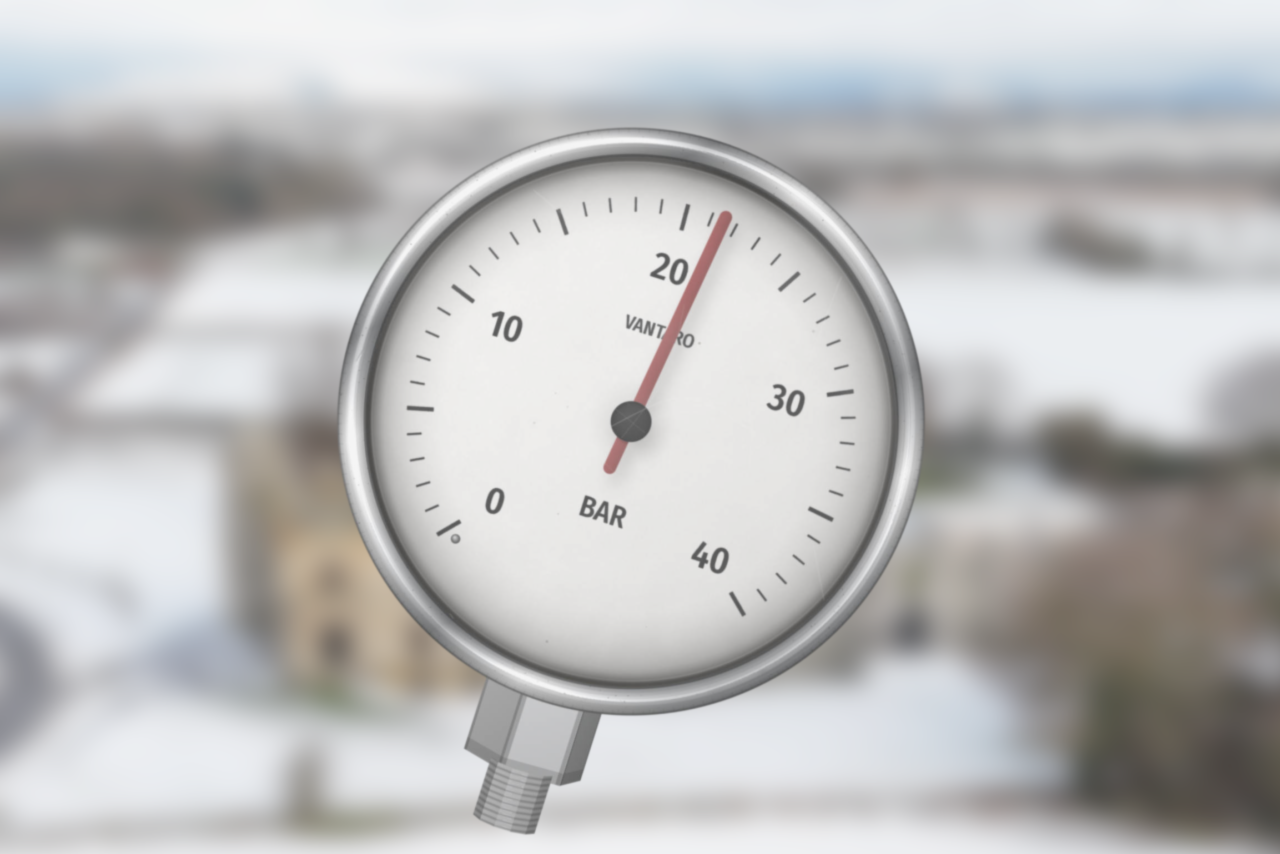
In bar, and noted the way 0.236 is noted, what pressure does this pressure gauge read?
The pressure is 21.5
